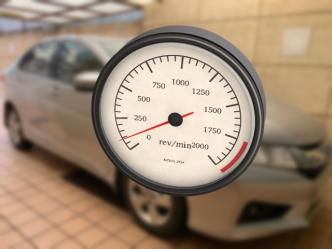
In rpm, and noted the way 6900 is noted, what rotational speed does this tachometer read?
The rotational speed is 100
